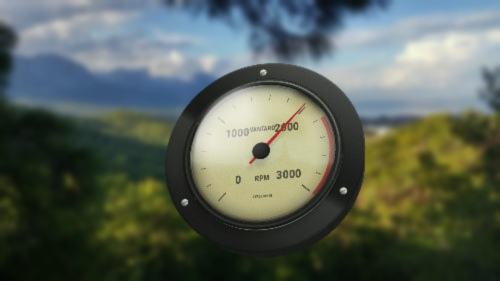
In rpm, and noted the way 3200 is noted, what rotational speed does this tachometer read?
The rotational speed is 2000
